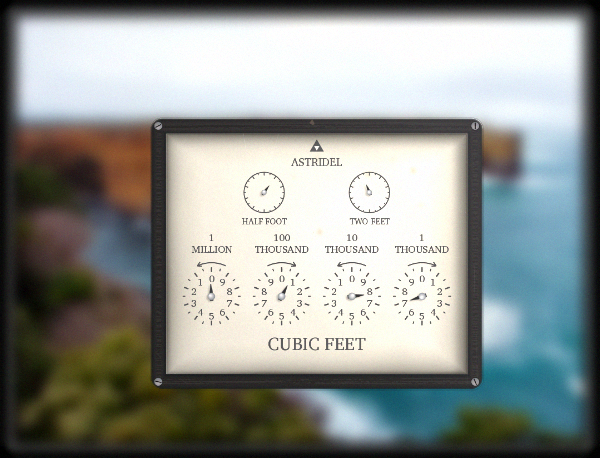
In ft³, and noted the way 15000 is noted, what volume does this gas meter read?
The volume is 7700
